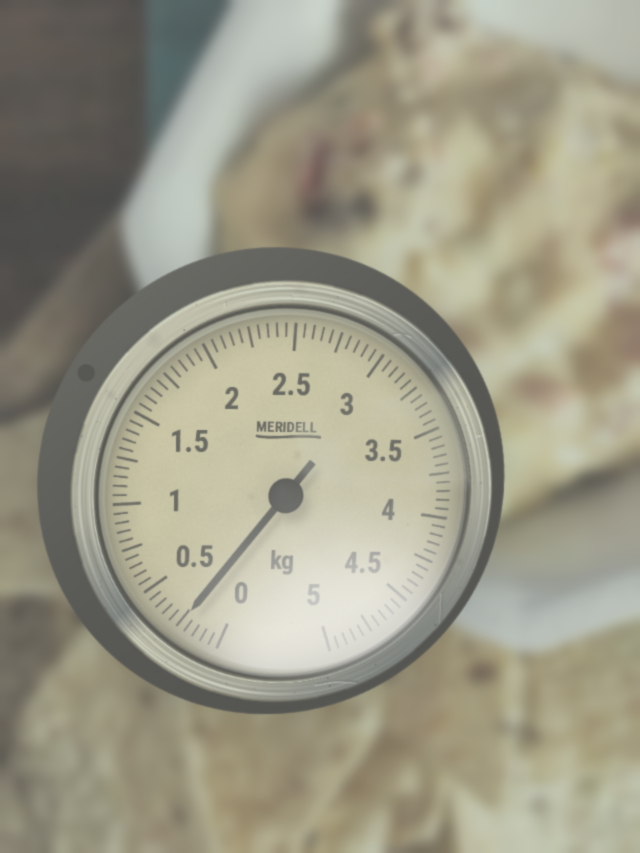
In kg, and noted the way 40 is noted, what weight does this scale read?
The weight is 0.25
